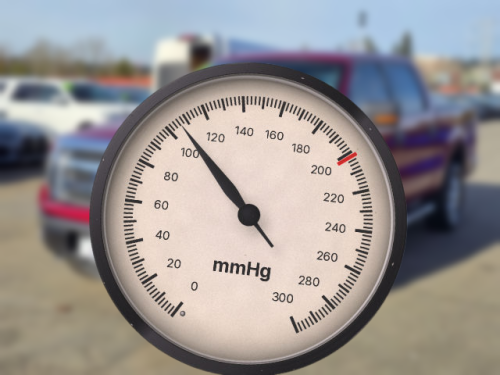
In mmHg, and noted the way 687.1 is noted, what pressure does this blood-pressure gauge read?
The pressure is 106
